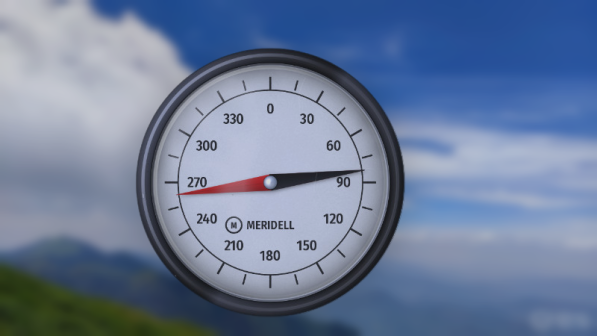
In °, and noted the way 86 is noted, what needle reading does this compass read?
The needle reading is 262.5
